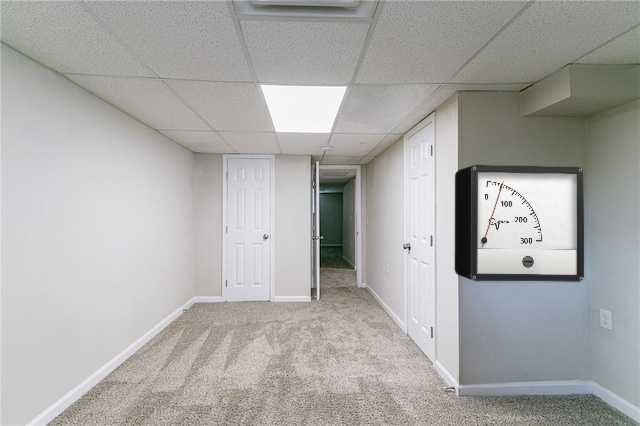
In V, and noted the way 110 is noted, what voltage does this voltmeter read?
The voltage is 50
